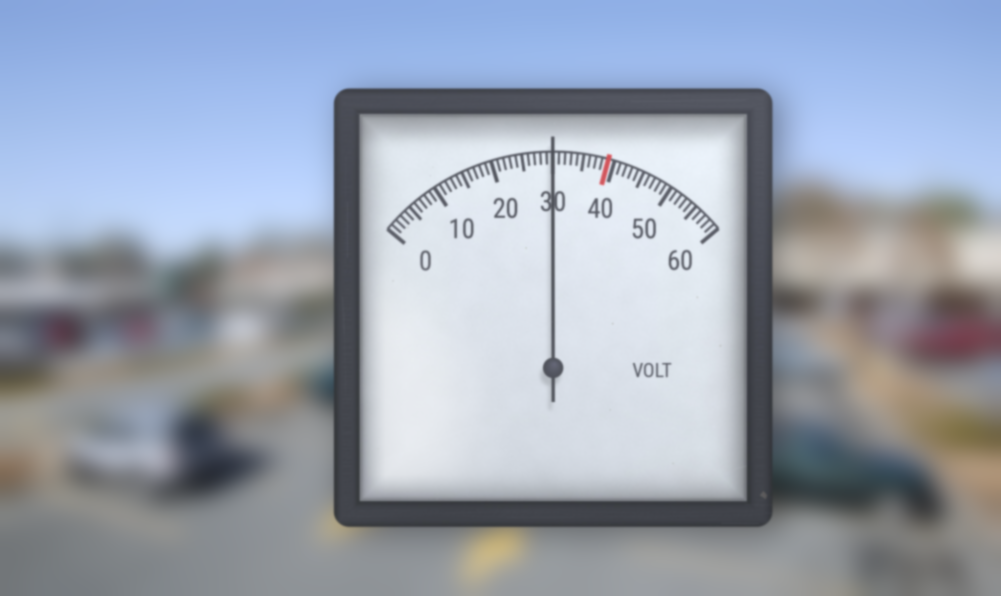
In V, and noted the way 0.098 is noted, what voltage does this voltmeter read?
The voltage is 30
